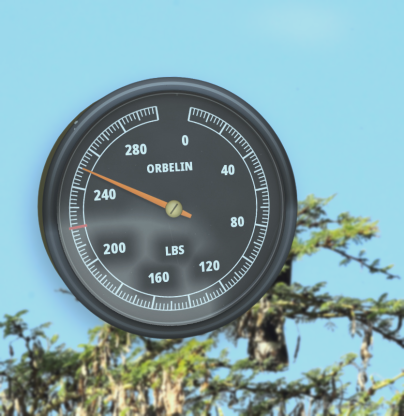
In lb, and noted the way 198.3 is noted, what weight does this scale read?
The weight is 250
